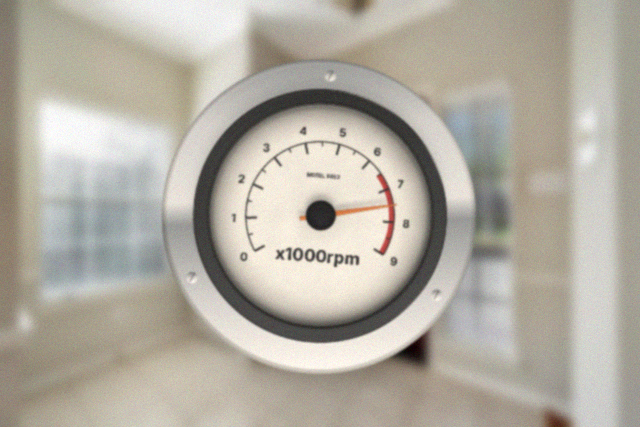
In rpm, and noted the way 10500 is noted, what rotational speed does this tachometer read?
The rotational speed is 7500
